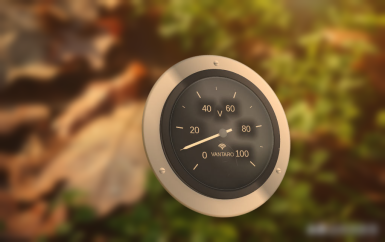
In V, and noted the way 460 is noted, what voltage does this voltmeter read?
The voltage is 10
